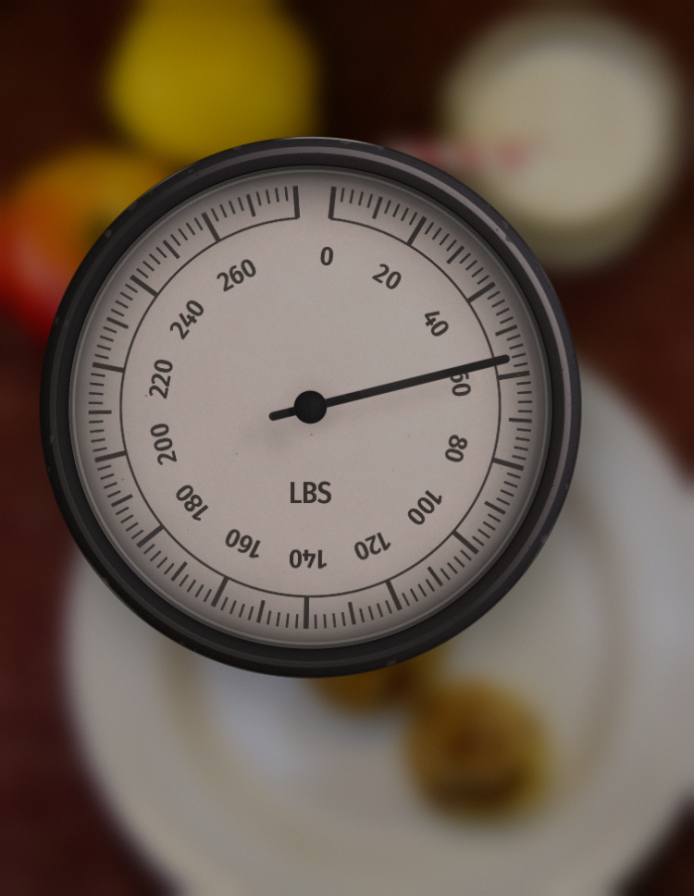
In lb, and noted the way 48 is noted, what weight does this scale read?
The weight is 56
